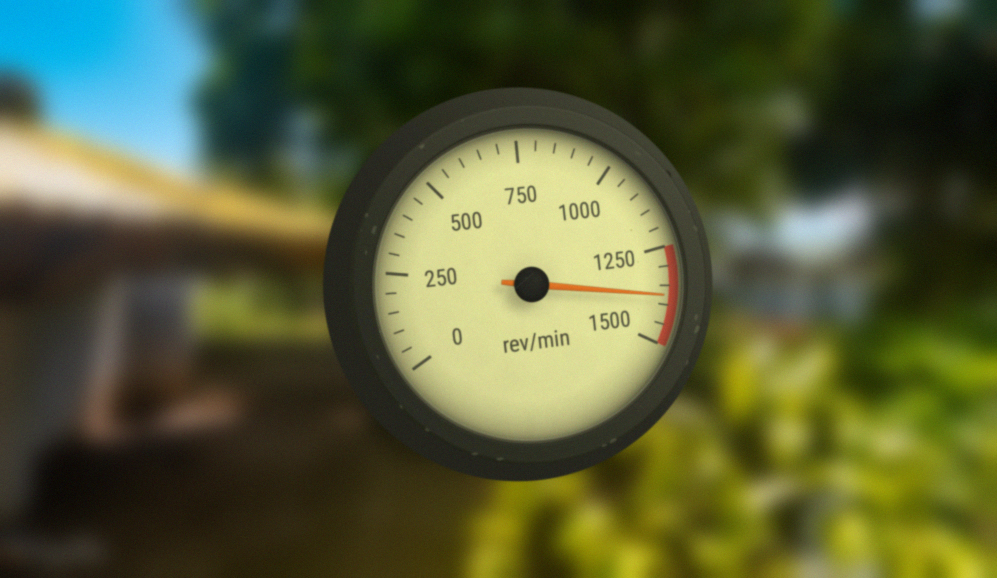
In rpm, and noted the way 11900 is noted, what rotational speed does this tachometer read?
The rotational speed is 1375
